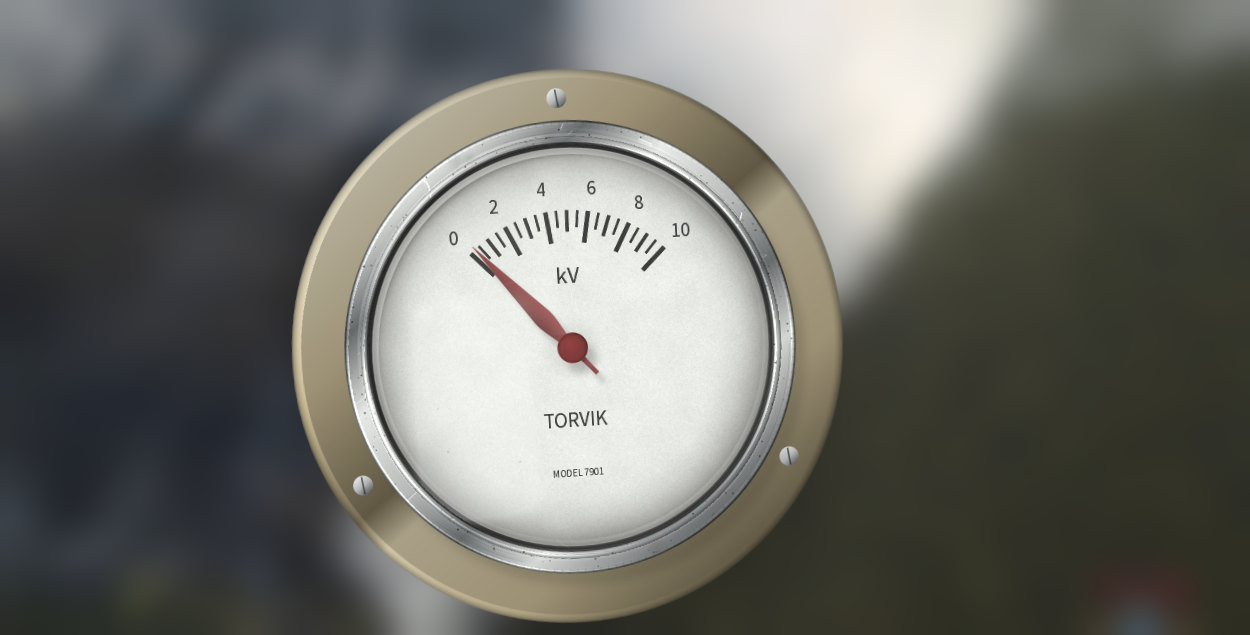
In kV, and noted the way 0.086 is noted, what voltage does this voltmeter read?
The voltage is 0.25
